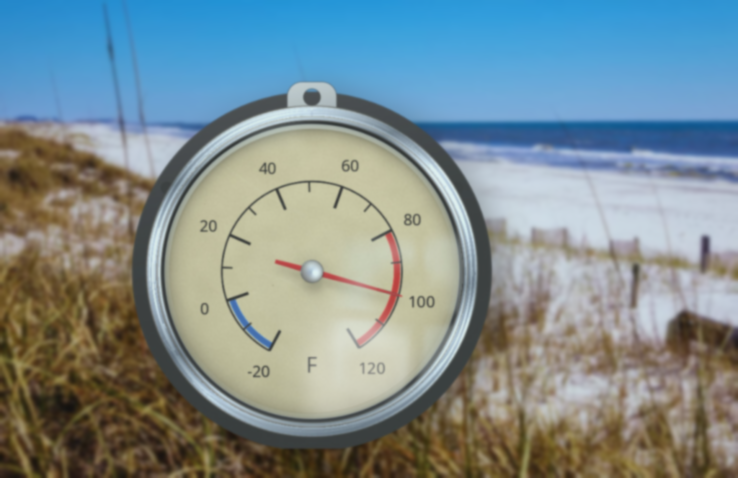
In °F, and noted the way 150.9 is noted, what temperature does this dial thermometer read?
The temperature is 100
